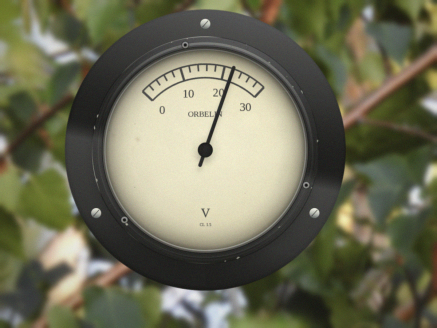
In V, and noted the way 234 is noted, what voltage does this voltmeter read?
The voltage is 22
